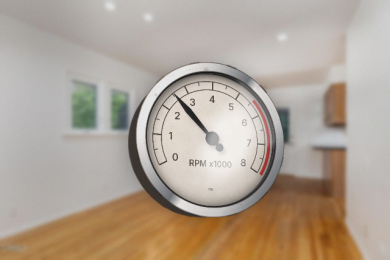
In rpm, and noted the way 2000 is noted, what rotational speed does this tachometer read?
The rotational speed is 2500
